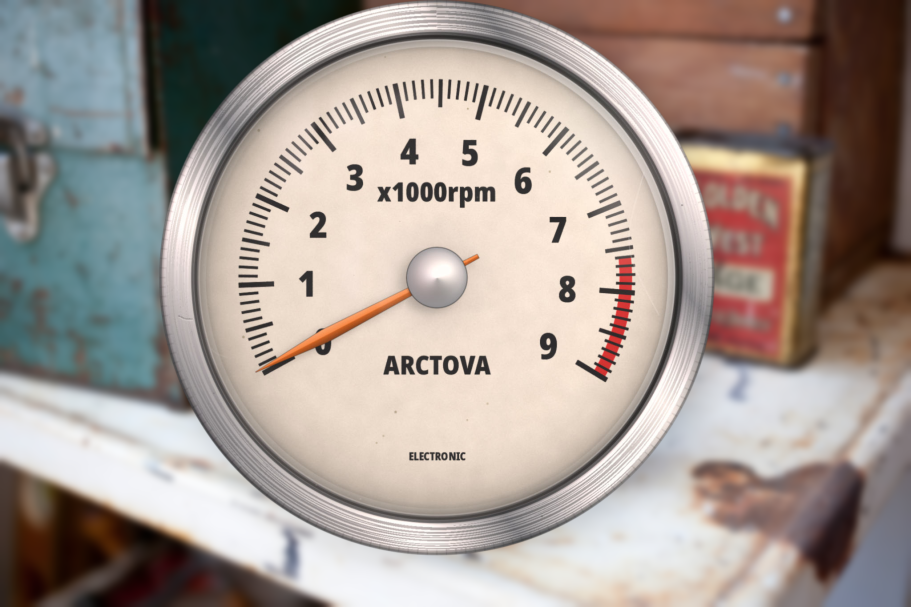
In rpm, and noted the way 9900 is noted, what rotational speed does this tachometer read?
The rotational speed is 50
